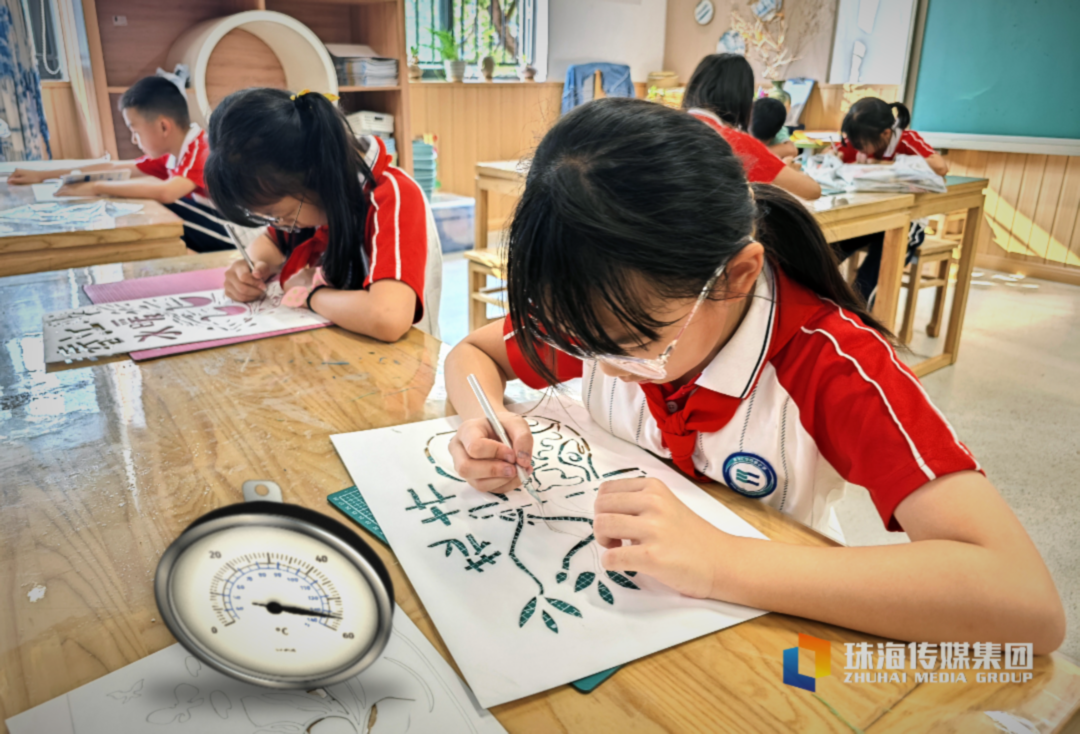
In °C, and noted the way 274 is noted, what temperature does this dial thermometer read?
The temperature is 55
